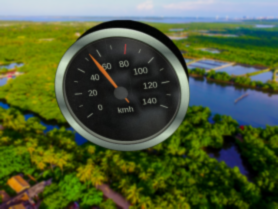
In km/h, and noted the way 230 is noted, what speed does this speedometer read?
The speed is 55
